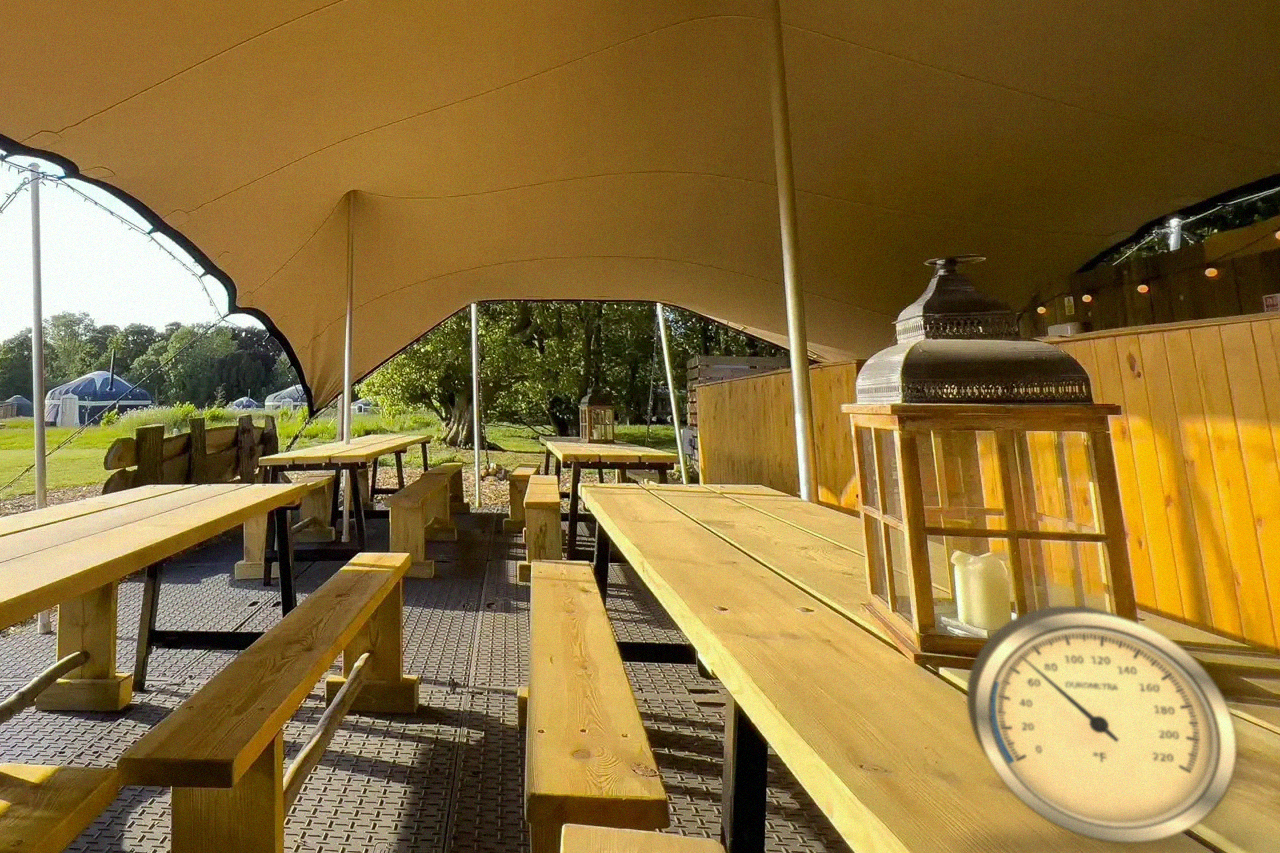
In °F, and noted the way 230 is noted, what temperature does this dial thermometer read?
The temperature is 70
